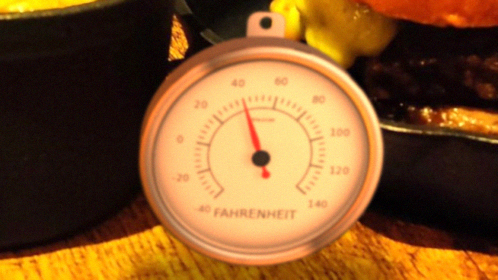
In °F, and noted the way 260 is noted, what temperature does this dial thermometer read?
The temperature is 40
